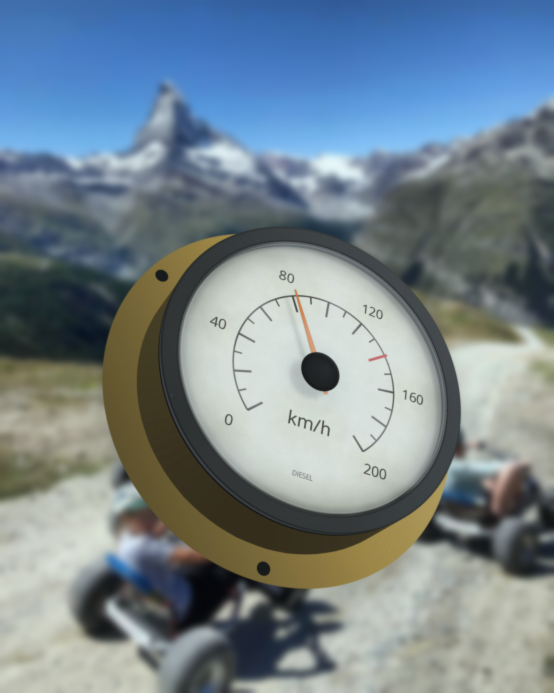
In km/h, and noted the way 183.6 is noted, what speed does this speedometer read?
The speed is 80
